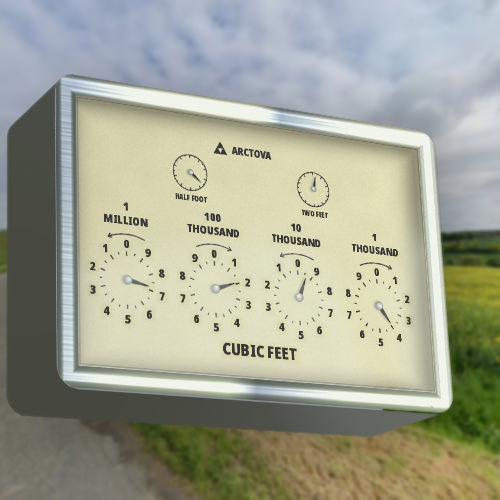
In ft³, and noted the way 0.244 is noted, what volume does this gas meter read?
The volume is 719400
